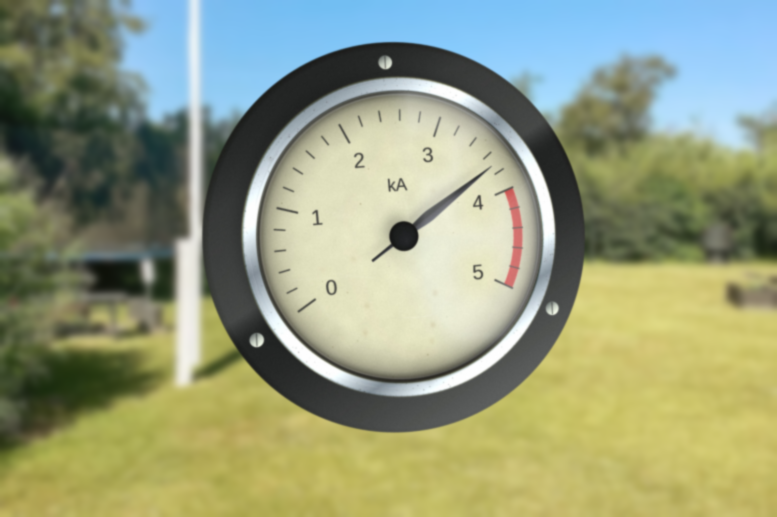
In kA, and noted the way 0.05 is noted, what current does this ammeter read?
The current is 3.7
